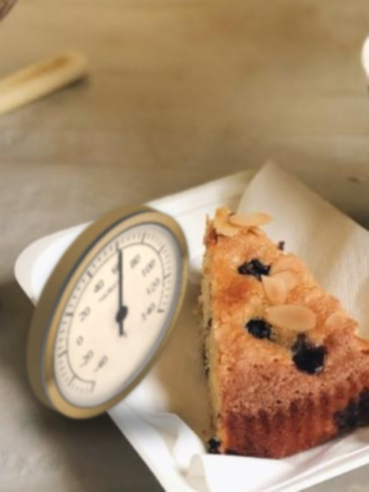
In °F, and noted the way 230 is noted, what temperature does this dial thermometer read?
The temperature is 60
